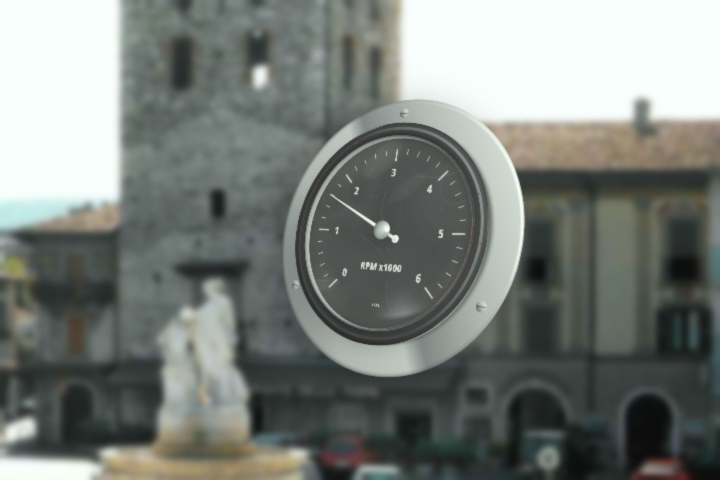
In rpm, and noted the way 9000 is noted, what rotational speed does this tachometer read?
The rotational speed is 1600
